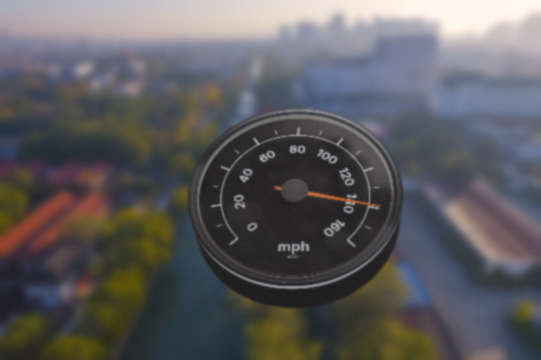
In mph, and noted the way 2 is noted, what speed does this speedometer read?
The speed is 140
